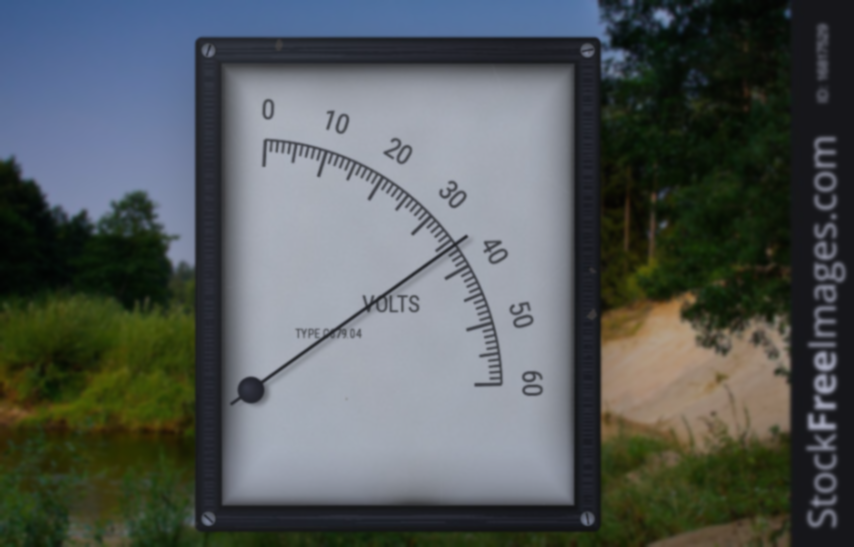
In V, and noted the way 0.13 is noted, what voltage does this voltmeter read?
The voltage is 36
